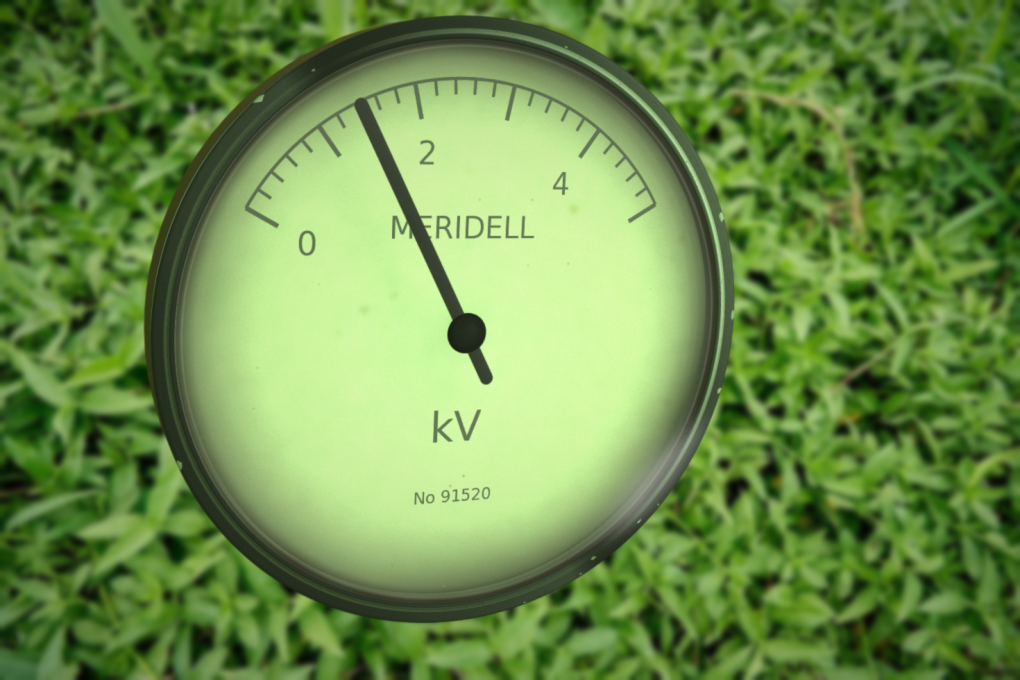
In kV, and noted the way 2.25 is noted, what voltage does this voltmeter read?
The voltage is 1.4
